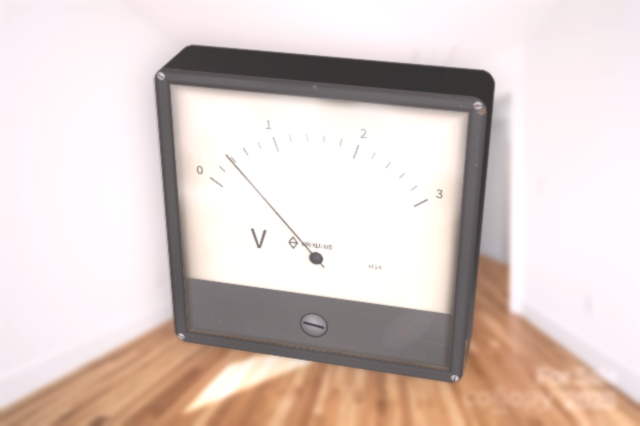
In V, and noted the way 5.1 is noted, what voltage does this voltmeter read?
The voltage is 0.4
